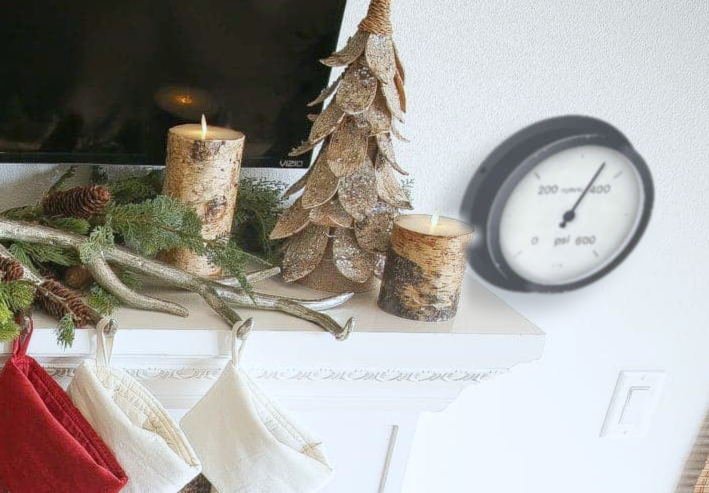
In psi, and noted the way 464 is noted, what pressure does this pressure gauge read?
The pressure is 350
